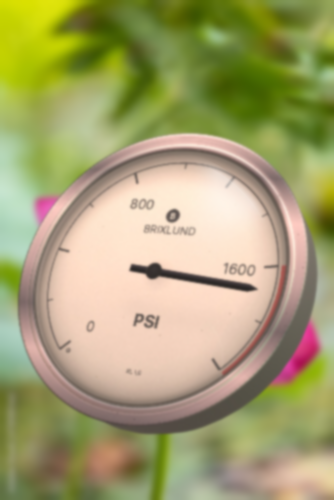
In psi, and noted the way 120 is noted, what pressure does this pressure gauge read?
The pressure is 1700
